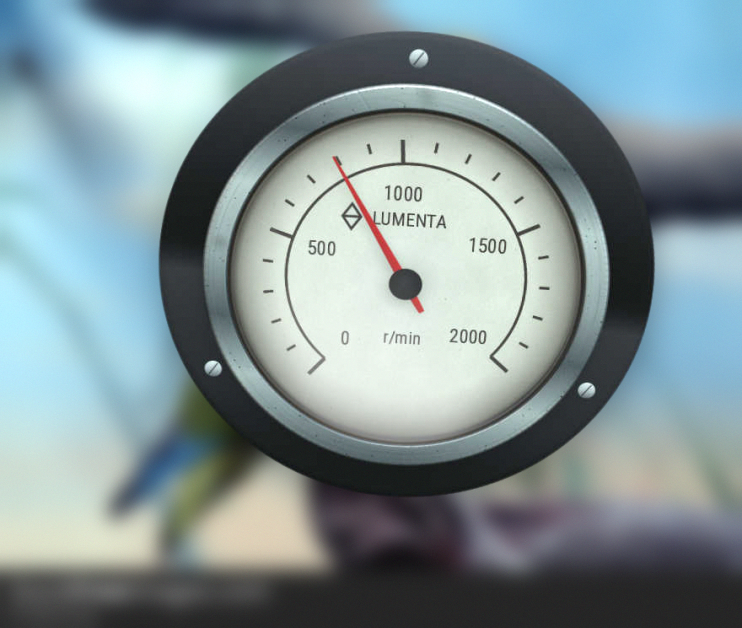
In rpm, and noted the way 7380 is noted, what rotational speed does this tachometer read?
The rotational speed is 800
